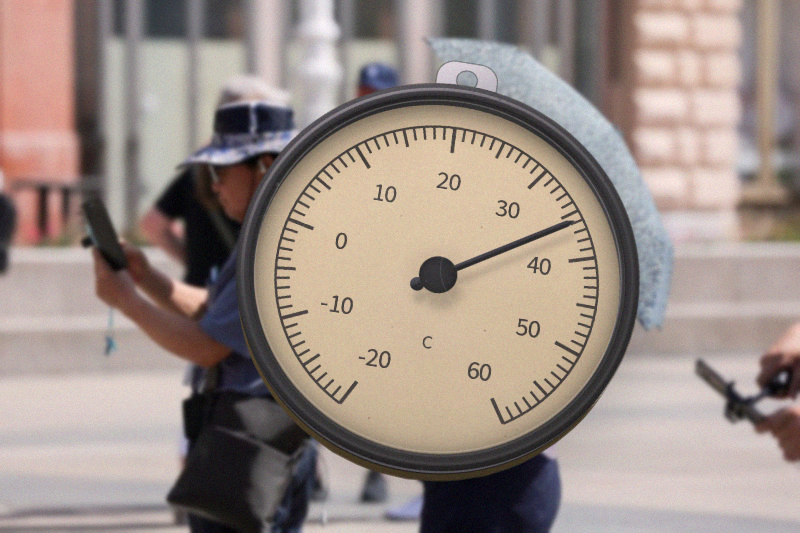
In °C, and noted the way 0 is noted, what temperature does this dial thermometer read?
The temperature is 36
